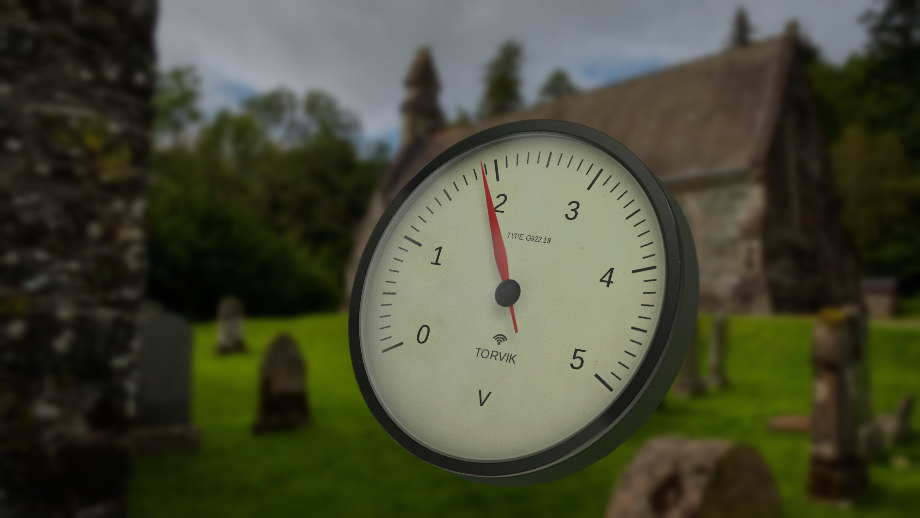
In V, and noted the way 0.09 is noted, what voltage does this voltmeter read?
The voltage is 1.9
